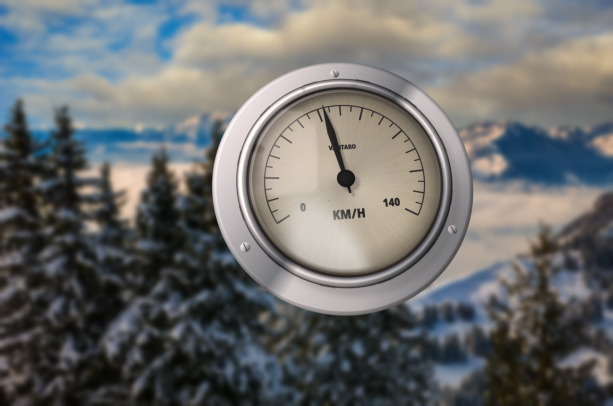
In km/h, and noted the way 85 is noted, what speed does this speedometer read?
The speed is 62.5
